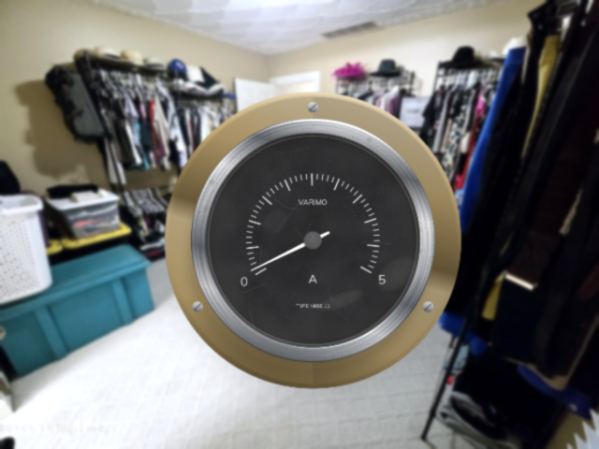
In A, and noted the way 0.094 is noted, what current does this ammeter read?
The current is 0.1
